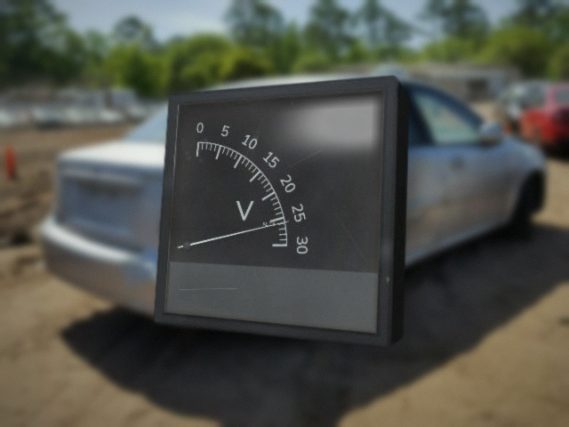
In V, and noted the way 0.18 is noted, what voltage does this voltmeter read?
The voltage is 26
